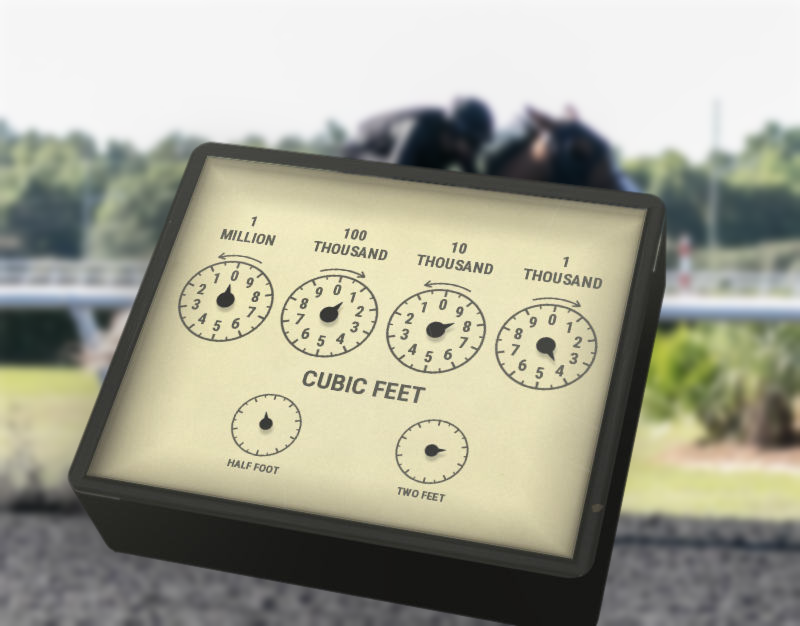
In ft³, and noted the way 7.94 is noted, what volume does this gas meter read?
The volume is 8400
